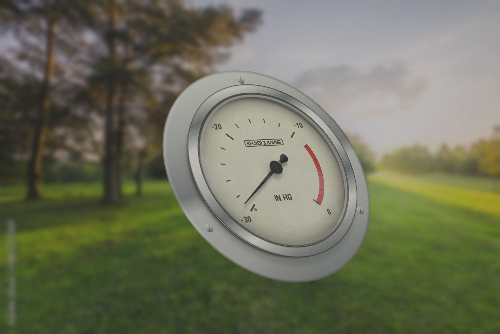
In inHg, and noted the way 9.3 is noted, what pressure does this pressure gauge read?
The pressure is -29
